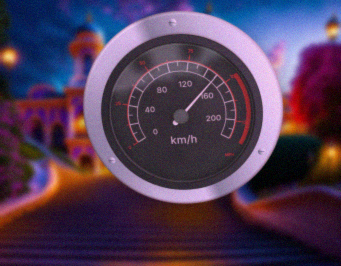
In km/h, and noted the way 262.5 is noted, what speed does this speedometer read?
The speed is 150
